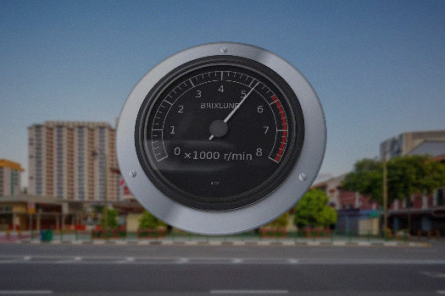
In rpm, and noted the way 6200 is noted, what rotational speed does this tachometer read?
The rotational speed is 5200
